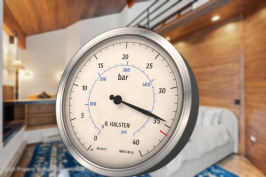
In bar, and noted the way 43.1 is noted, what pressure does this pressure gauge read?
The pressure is 34.5
